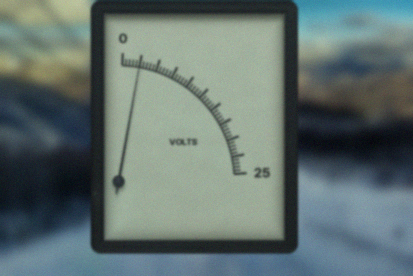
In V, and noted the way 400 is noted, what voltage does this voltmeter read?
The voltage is 2.5
